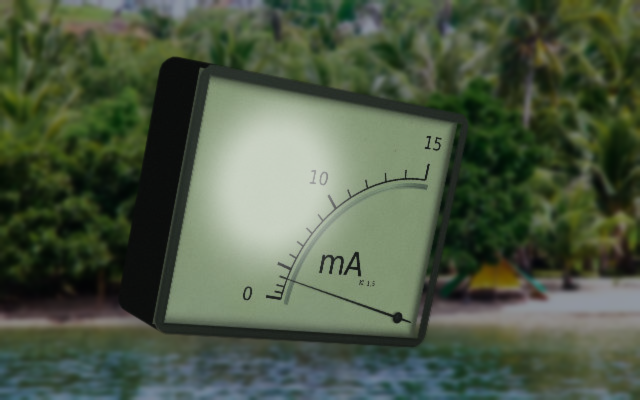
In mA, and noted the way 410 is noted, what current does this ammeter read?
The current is 4
